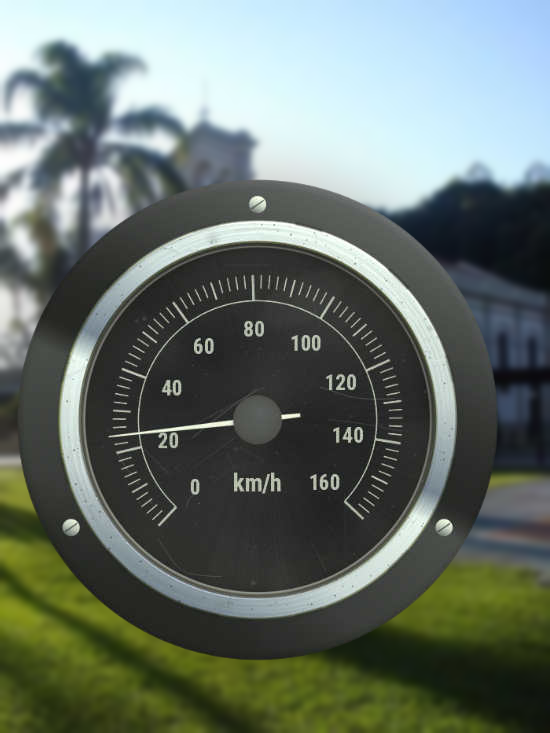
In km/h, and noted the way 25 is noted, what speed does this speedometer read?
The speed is 24
